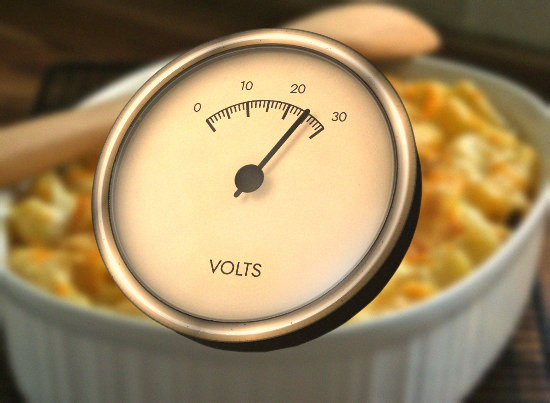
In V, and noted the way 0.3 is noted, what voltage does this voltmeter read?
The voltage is 25
